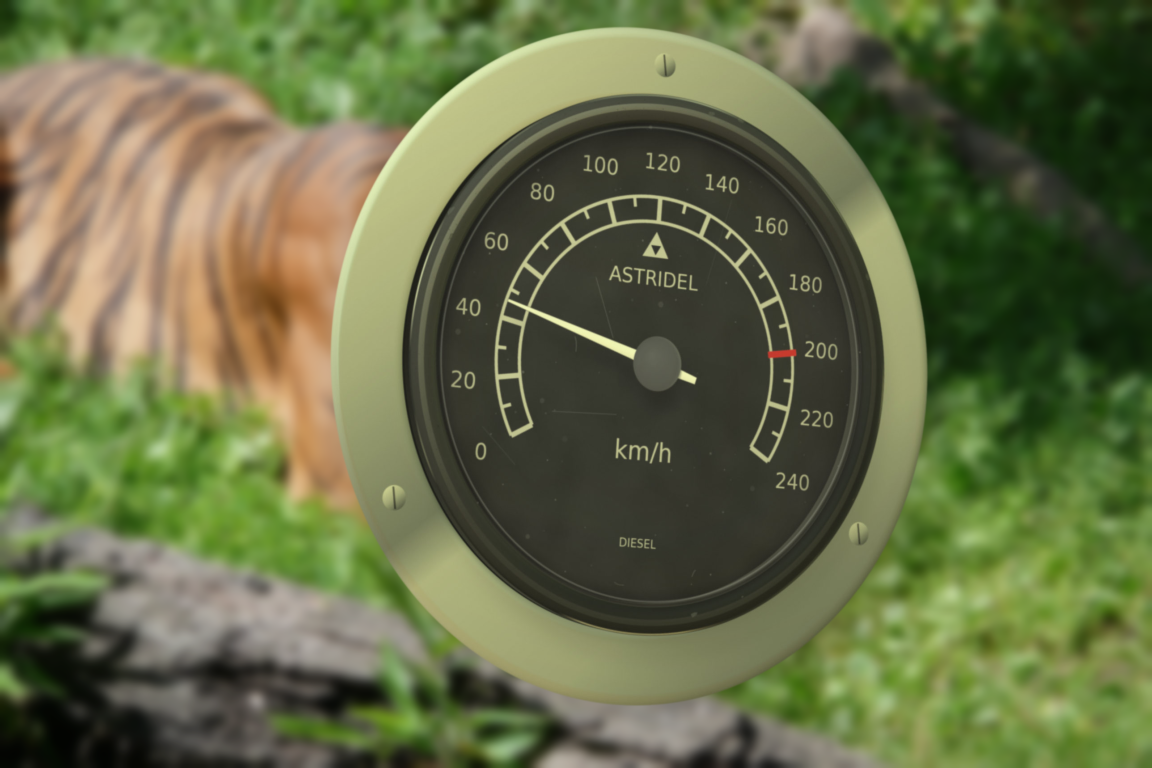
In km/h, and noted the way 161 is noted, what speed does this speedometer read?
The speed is 45
